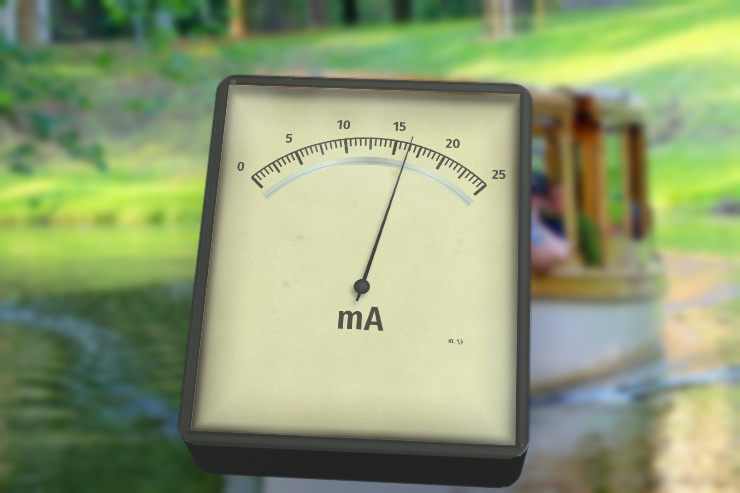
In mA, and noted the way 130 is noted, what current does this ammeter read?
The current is 16.5
